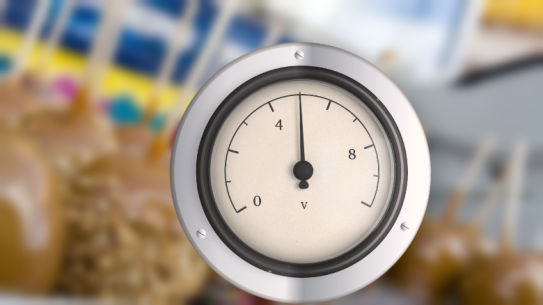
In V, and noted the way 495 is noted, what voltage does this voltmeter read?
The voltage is 5
